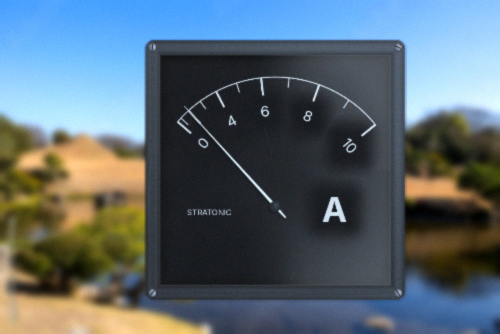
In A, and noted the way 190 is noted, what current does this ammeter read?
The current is 2
